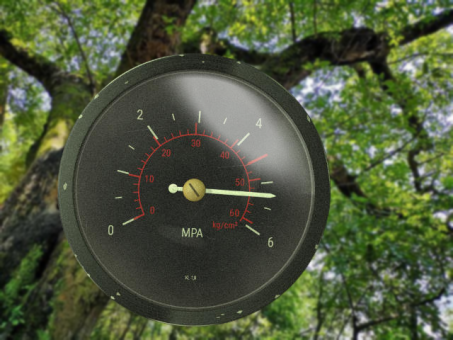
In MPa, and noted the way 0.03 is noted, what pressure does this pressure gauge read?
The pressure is 5.25
